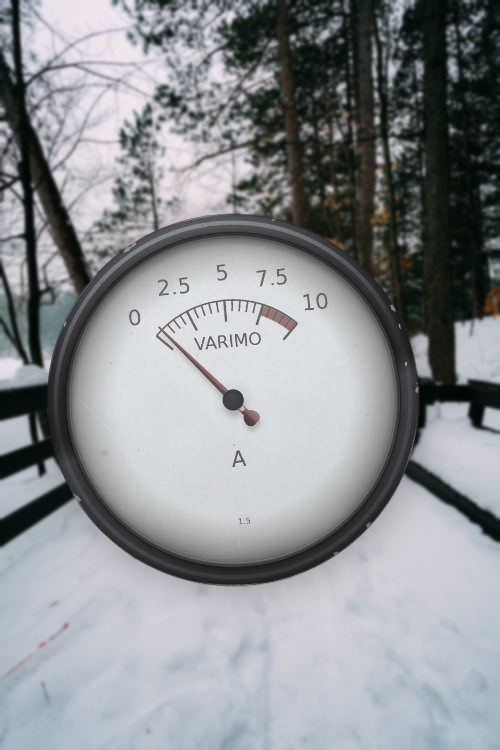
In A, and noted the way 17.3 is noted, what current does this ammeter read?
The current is 0.5
